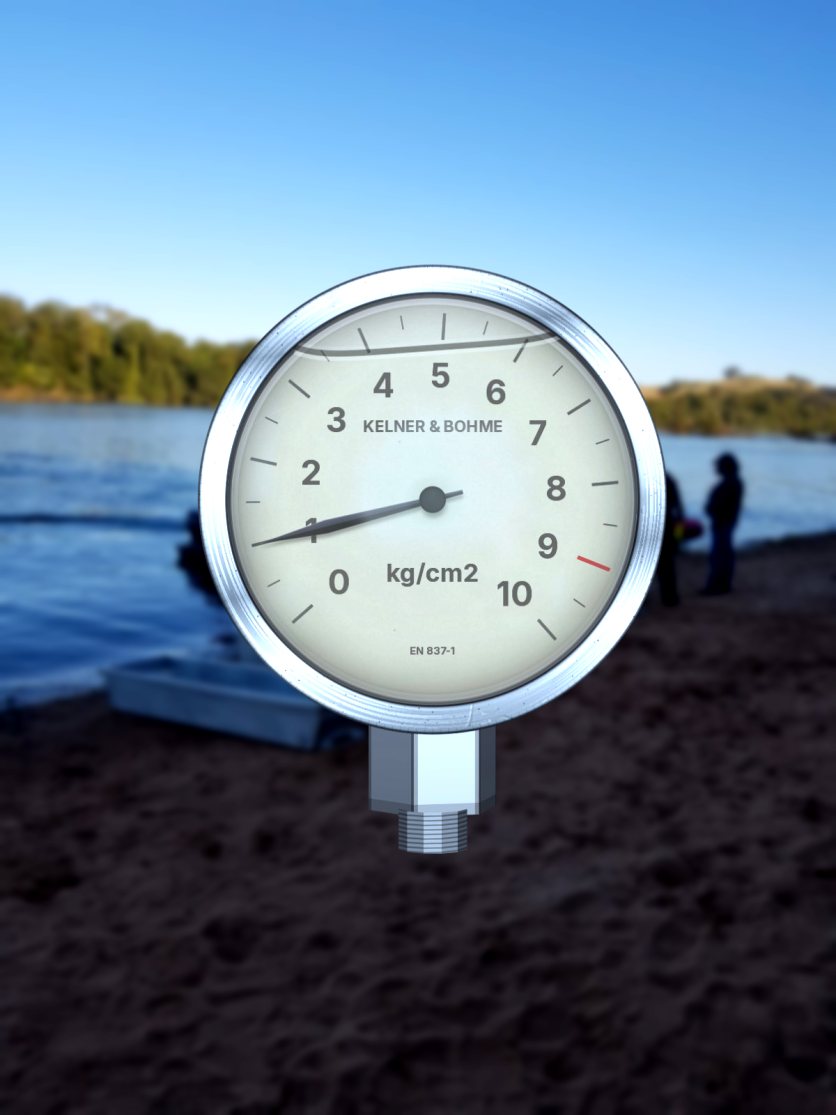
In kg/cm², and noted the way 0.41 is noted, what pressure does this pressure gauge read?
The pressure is 1
